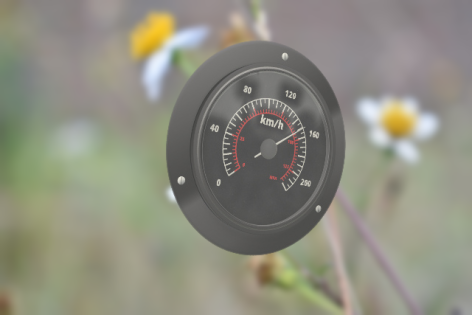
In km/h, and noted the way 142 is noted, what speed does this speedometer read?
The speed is 150
